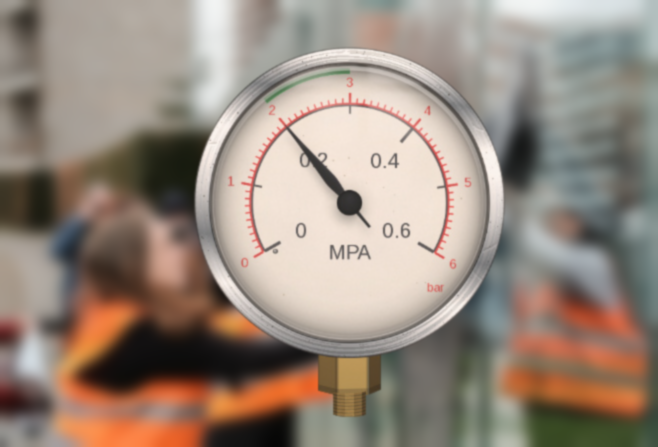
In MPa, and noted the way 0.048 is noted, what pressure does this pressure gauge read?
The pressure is 0.2
